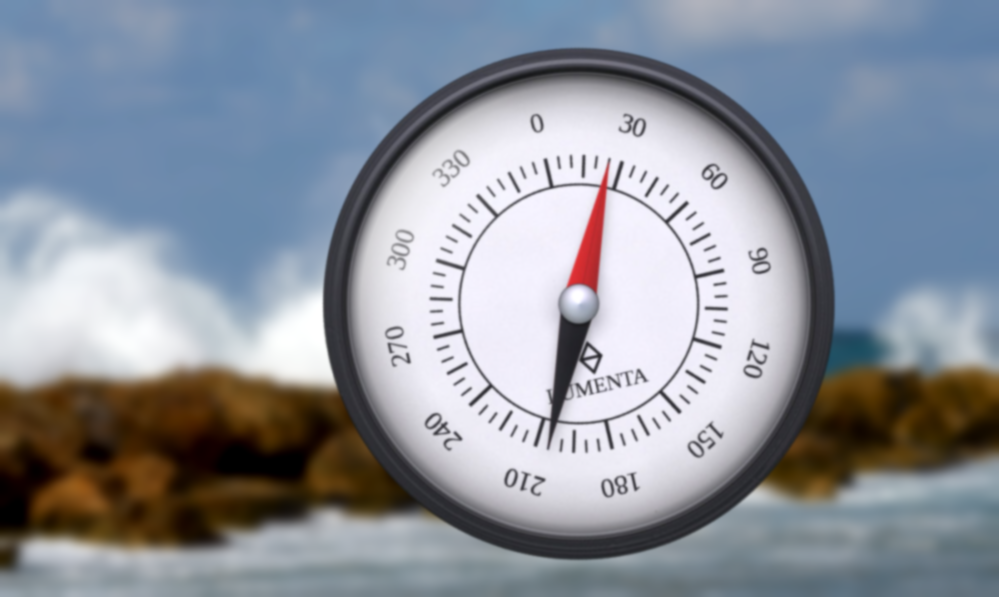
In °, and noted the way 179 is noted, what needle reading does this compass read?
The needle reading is 25
